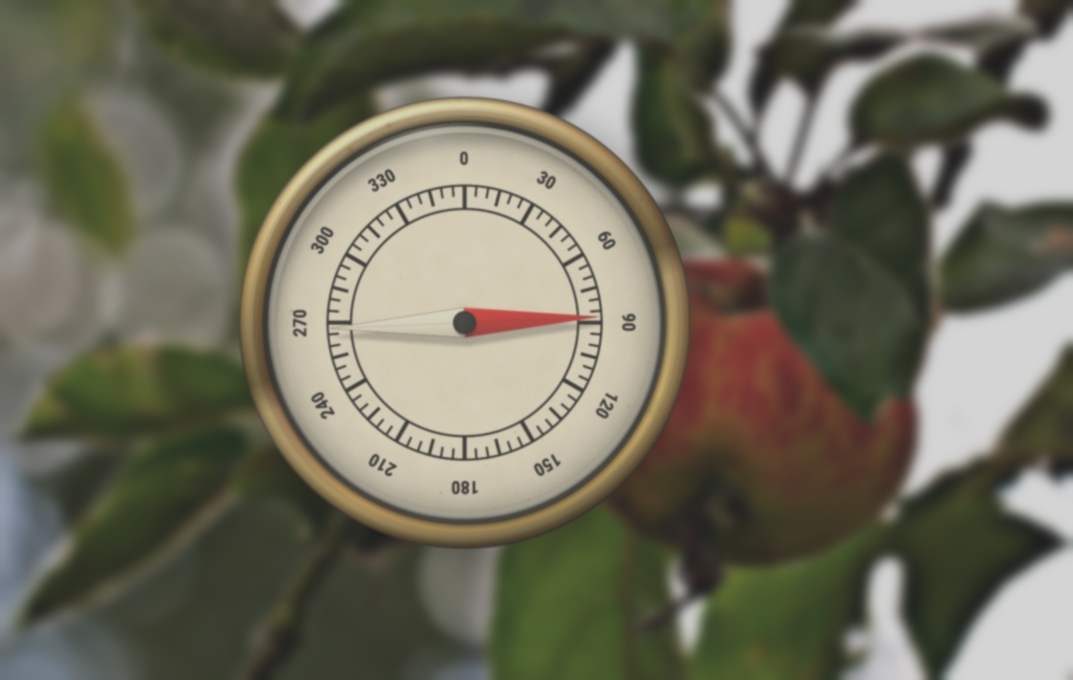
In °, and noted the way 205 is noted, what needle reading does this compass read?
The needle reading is 87.5
